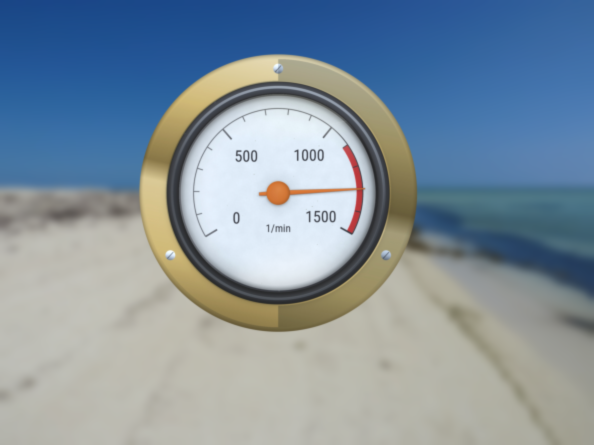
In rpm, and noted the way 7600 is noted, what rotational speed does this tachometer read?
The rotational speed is 1300
